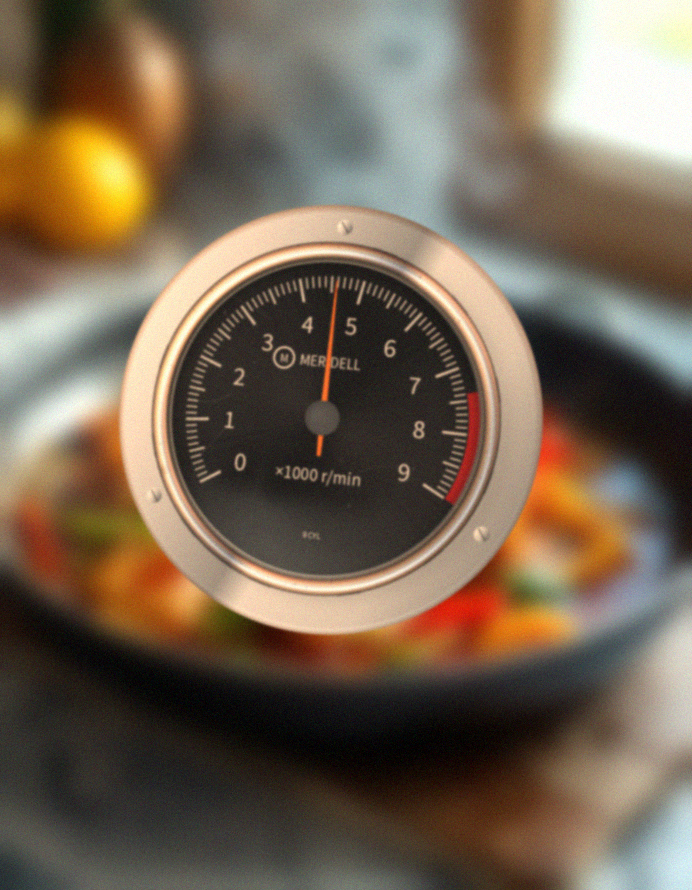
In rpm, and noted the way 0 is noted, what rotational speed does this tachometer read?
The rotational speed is 4600
